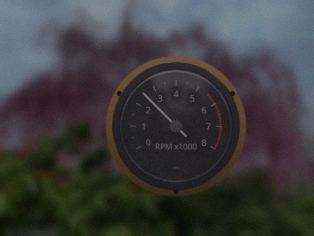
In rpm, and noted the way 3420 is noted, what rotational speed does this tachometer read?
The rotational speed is 2500
